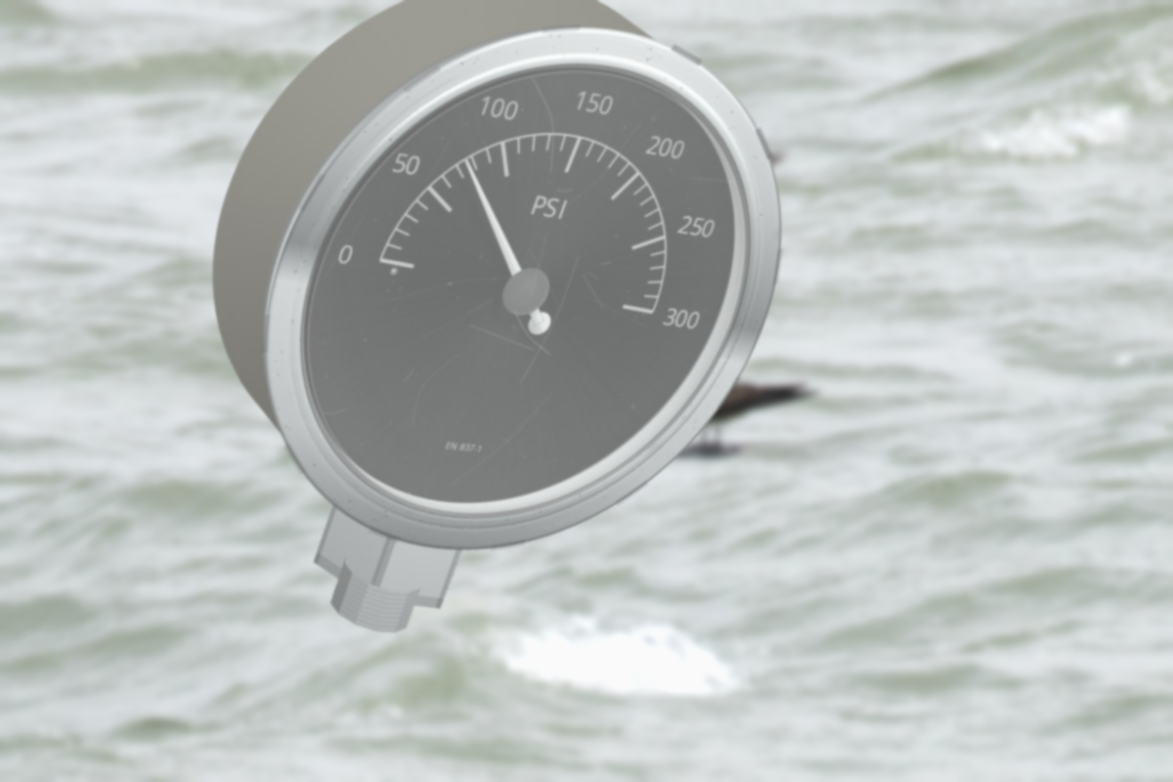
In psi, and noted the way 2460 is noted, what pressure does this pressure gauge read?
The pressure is 75
